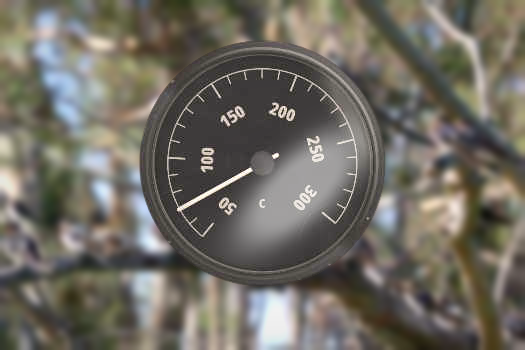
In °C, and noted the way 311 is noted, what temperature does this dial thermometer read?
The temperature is 70
